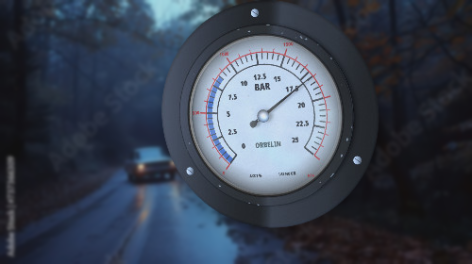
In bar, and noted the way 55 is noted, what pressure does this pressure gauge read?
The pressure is 18
